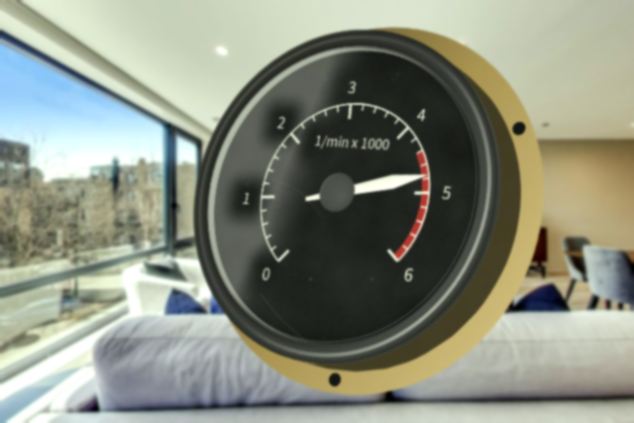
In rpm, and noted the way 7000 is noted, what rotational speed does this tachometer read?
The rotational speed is 4800
